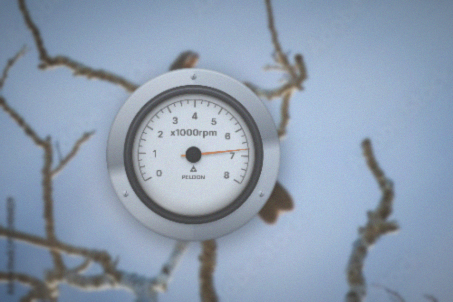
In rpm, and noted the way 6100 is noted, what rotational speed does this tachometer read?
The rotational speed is 6750
